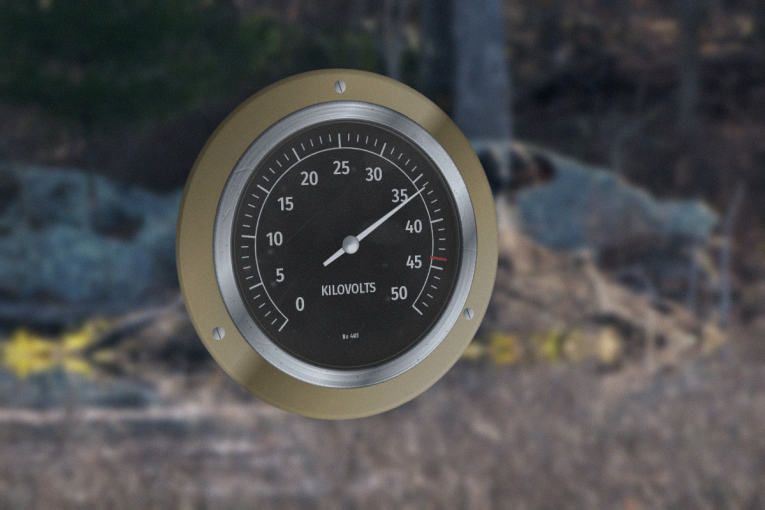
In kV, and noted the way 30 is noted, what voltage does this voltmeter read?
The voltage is 36
